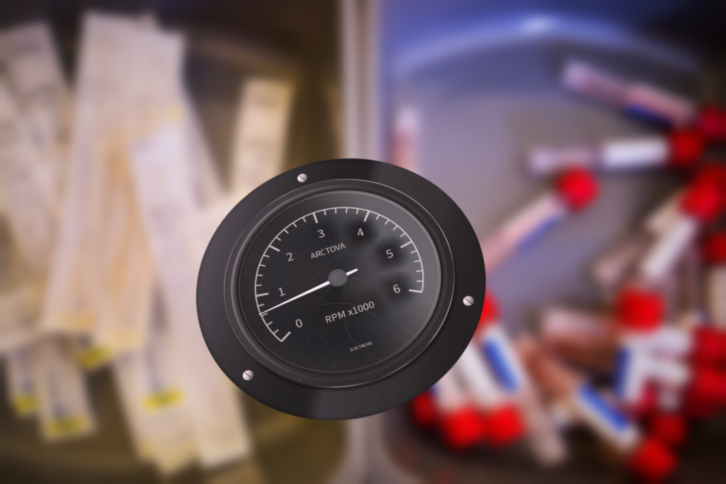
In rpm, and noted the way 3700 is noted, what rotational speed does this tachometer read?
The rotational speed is 600
